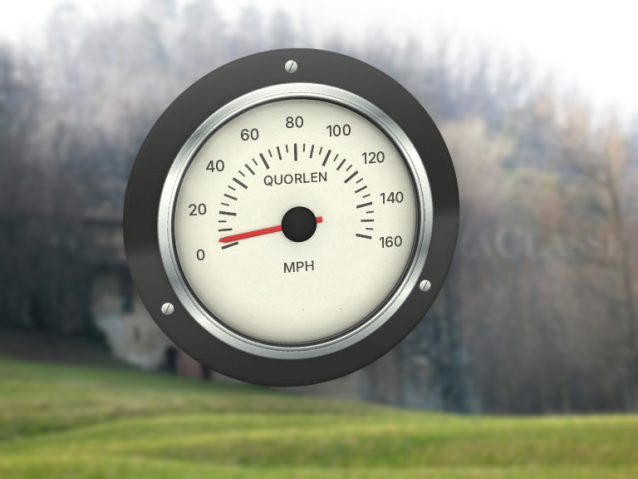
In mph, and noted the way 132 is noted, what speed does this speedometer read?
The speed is 5
